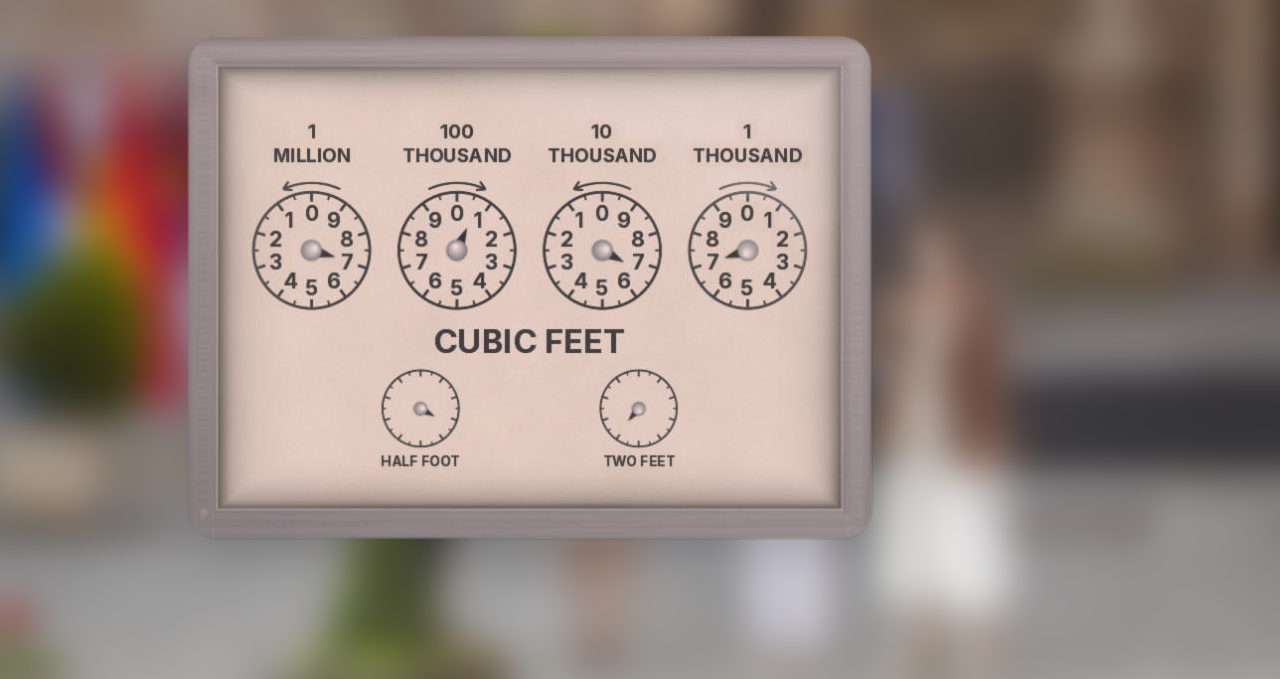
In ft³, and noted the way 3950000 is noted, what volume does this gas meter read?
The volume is 706700
